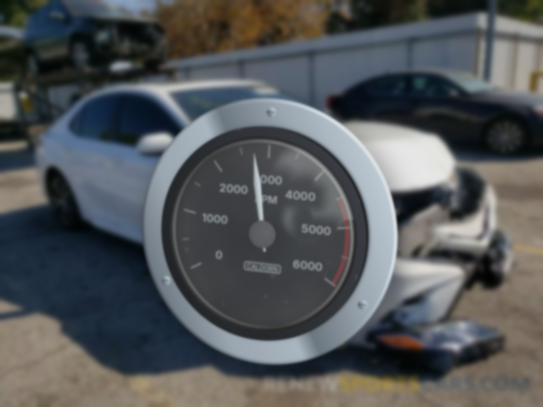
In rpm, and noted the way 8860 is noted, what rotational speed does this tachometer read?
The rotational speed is 2750
